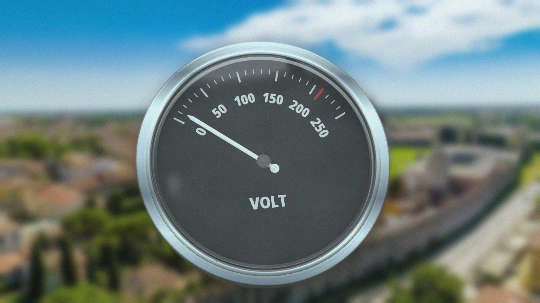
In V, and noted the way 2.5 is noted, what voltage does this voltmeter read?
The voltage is 10
